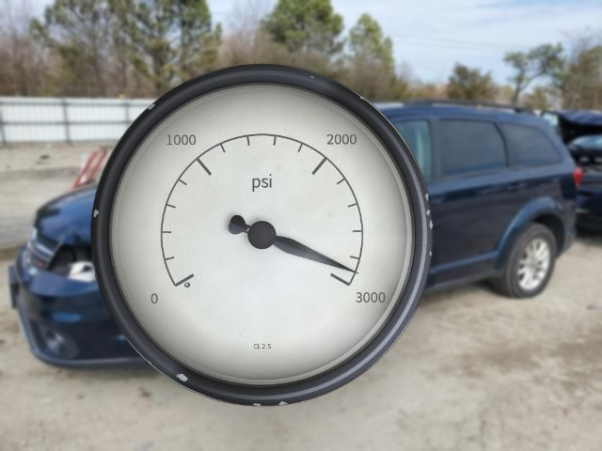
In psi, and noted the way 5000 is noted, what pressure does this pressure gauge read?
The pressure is 2900
